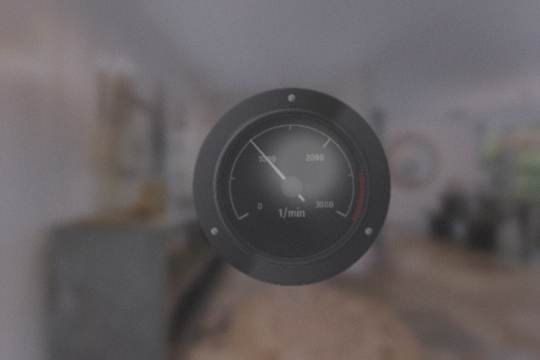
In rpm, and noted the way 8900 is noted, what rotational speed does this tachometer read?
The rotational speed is 1000
